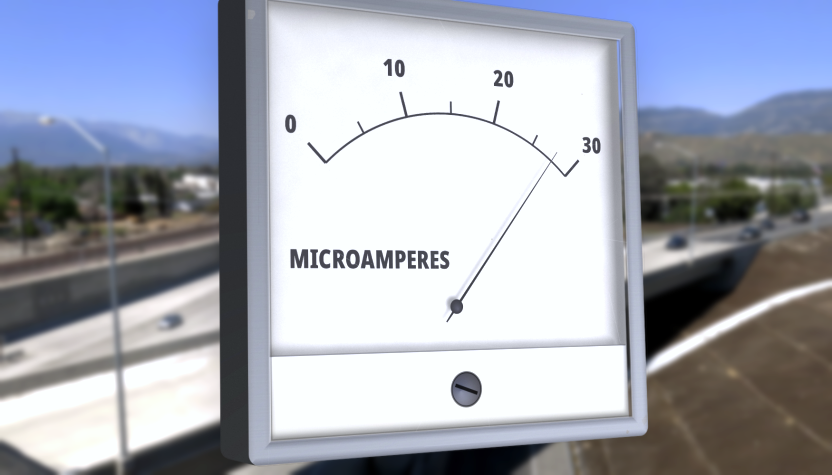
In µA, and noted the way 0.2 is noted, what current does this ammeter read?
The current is 27.5
